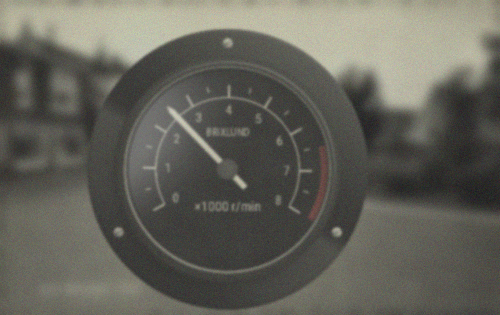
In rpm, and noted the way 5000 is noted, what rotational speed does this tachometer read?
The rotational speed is 2500
